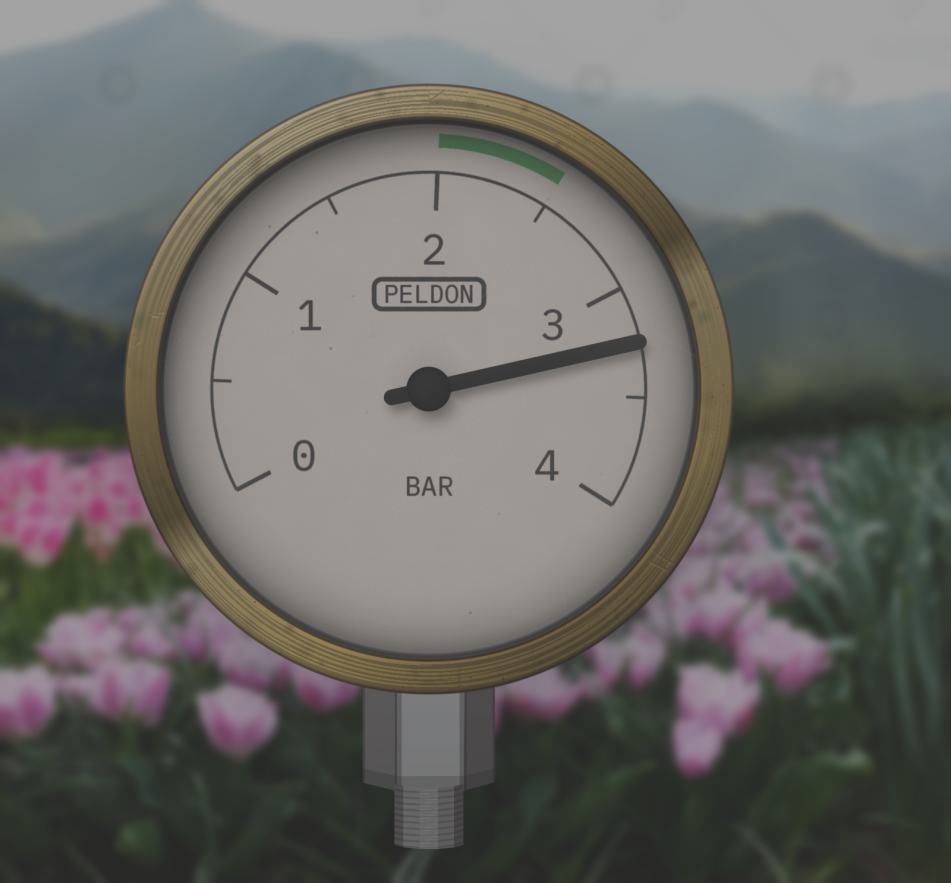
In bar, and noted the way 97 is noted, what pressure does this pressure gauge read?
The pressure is 3.25
